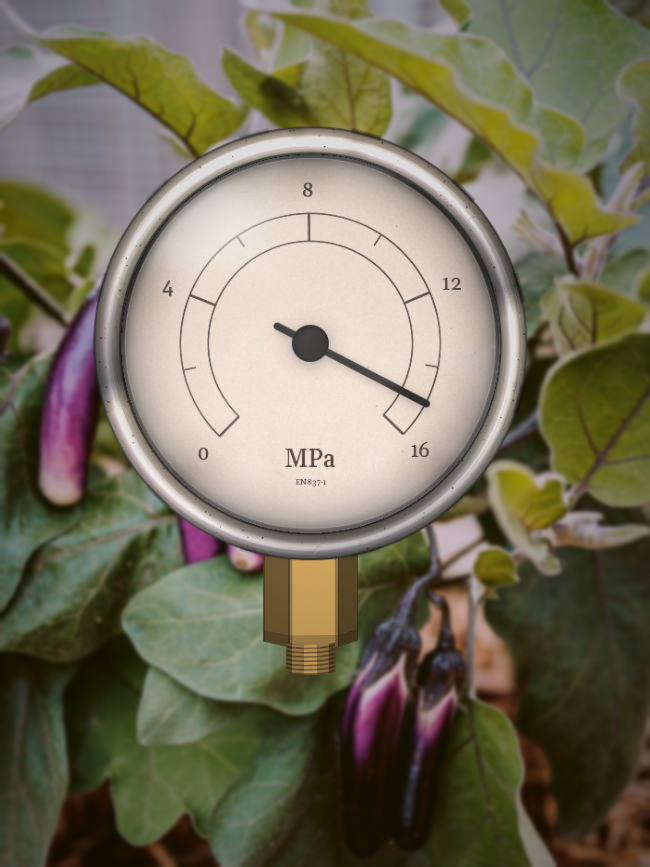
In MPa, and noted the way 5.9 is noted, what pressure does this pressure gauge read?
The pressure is 15
